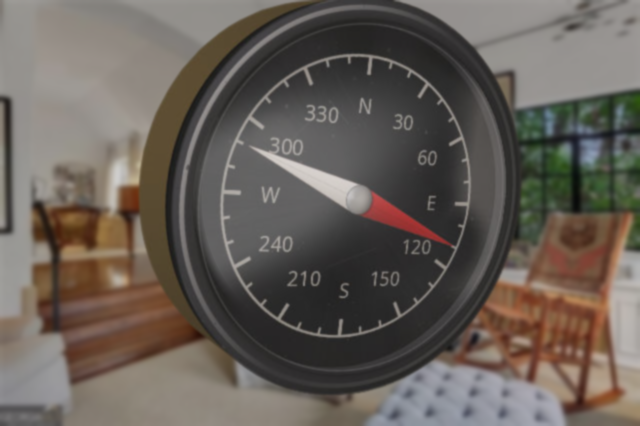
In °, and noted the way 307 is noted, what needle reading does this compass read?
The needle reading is 110
